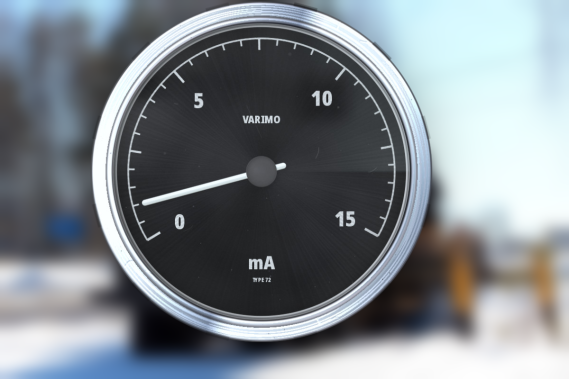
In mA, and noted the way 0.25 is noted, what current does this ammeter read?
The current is 1
